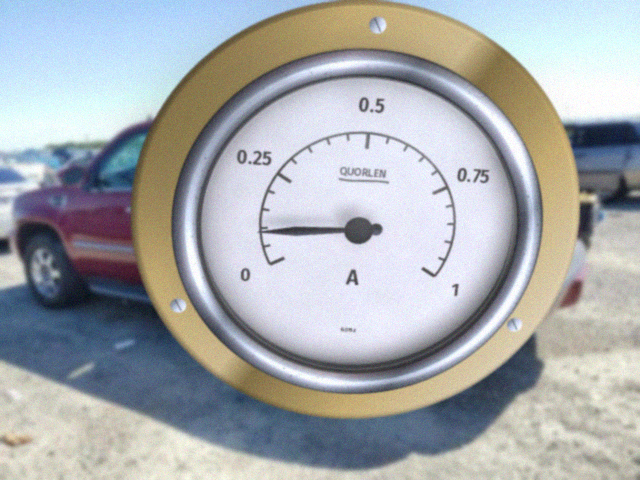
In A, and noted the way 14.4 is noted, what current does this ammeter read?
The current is 0.1
